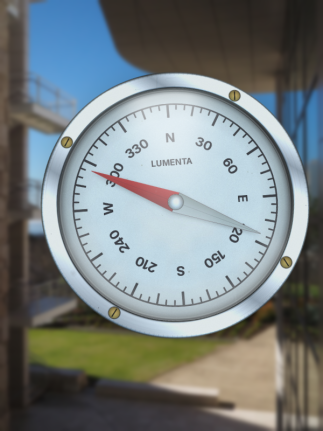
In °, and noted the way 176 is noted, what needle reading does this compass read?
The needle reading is 295
